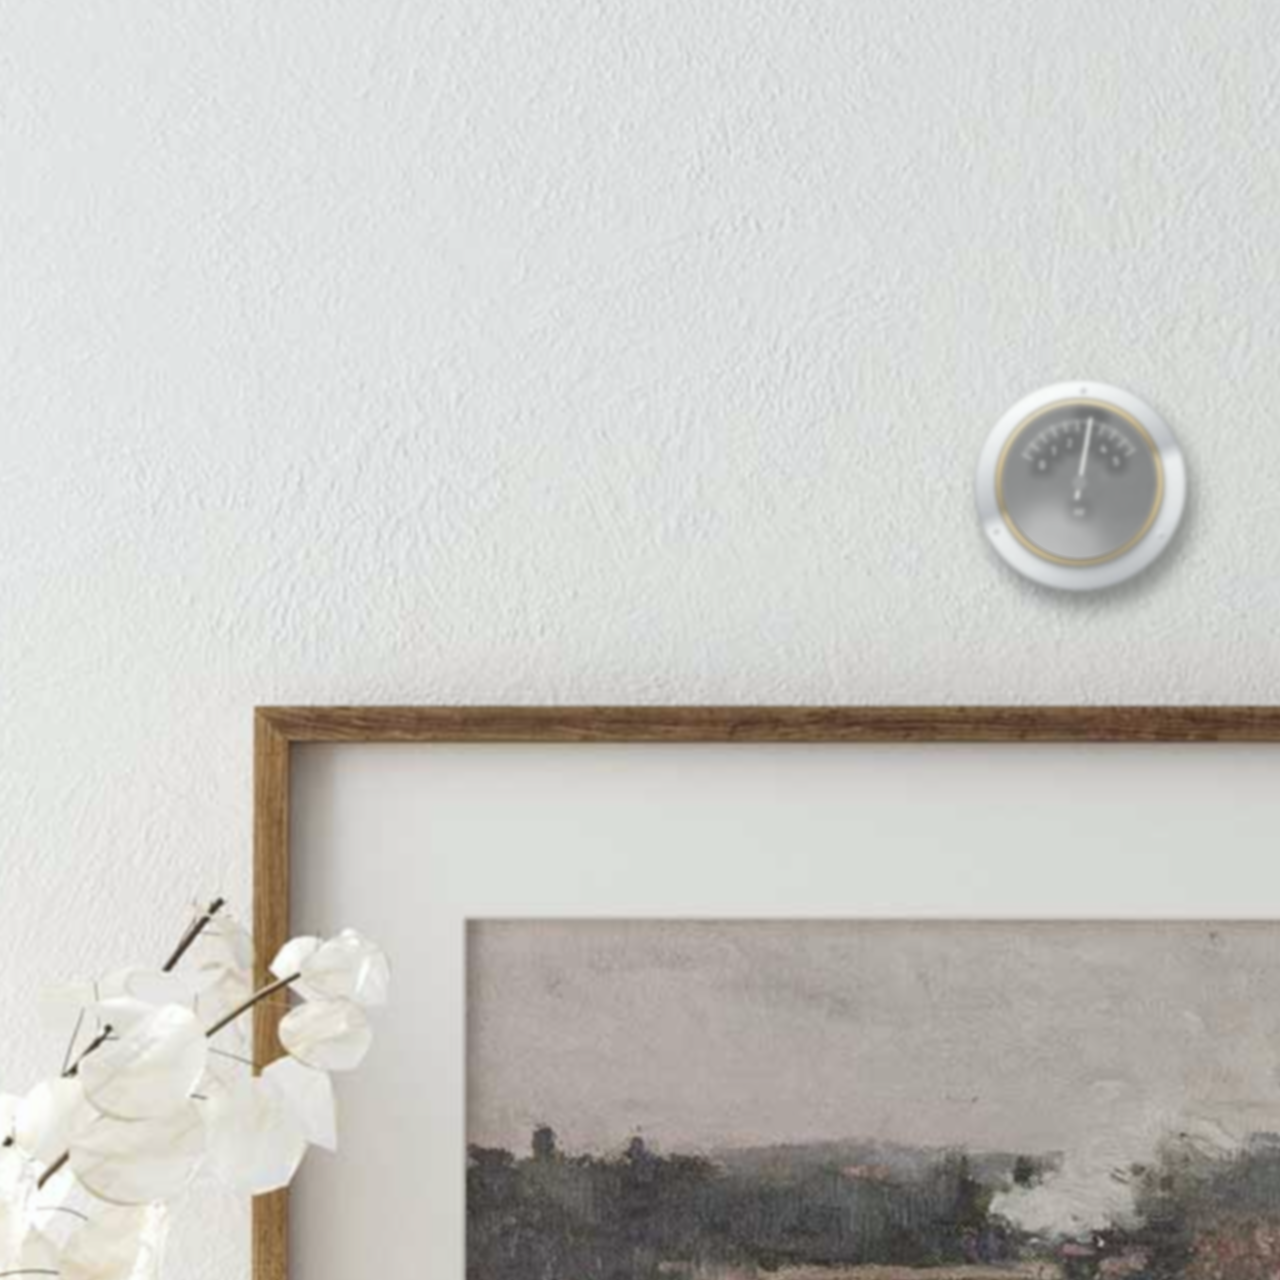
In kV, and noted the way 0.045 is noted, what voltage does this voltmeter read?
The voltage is 3
